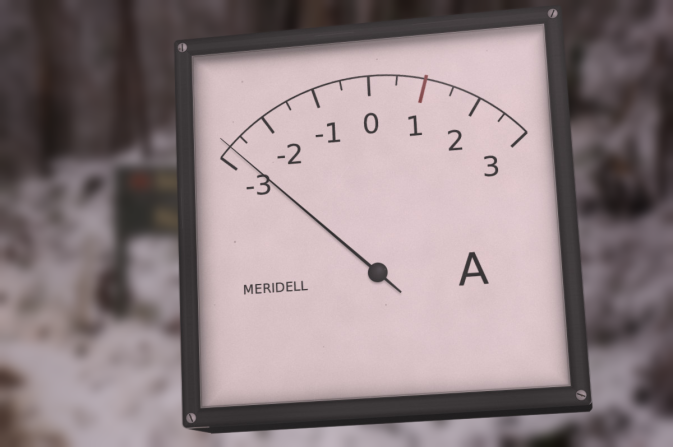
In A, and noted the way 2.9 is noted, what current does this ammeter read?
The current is -2.75
